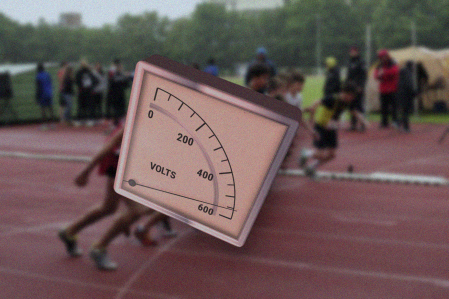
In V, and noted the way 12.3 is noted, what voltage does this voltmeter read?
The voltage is 550
